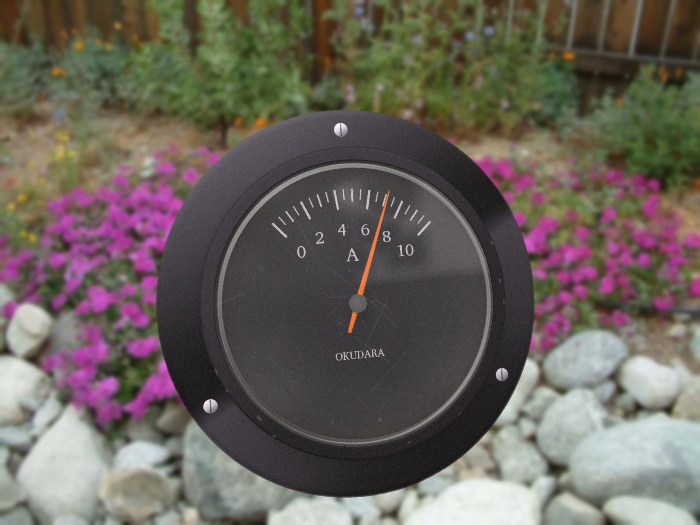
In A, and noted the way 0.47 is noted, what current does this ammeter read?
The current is 7
